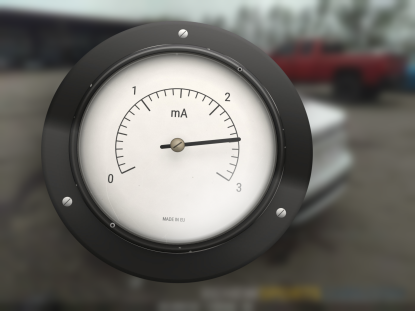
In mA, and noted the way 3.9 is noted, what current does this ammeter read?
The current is 2.5
